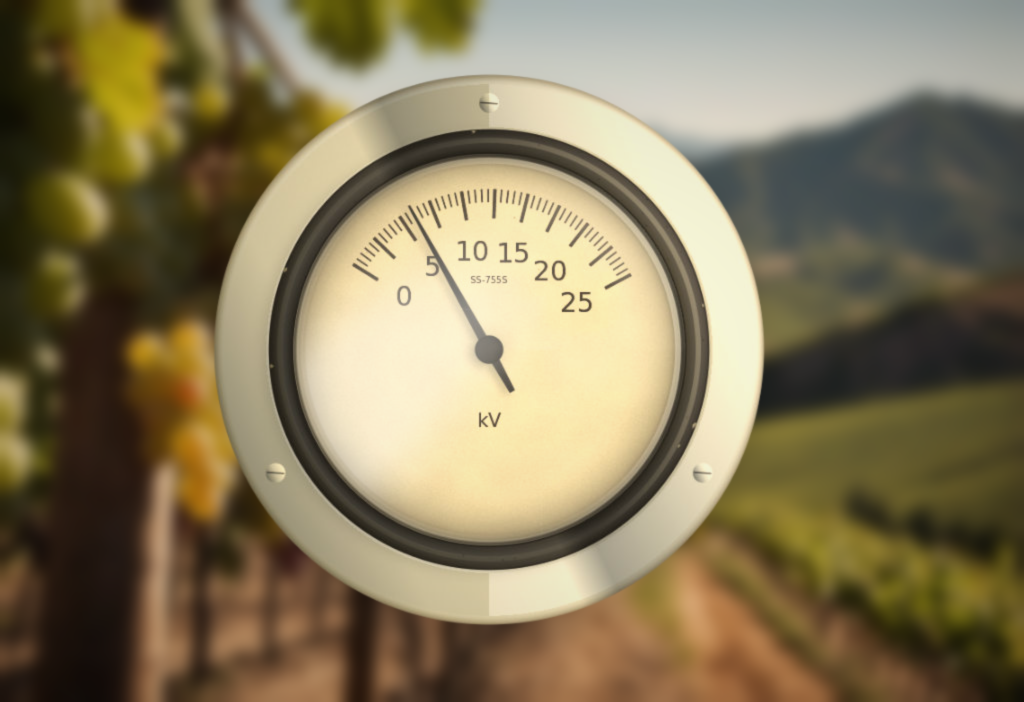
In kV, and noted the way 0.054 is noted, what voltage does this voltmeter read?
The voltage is 6
